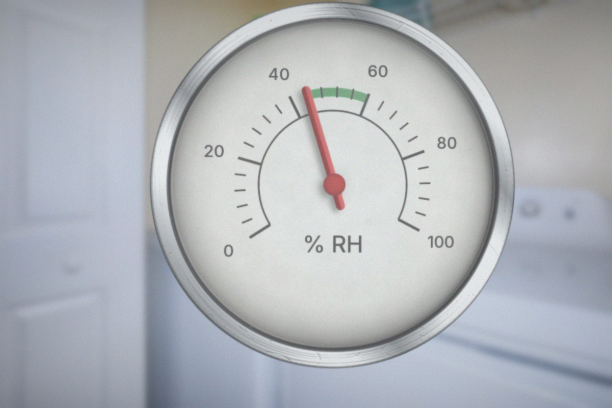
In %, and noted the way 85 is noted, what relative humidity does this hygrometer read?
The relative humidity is 44
